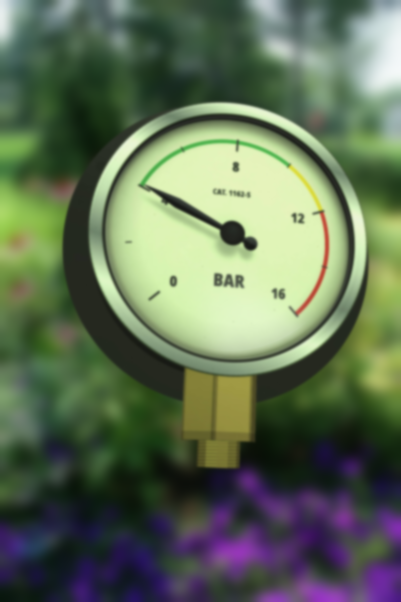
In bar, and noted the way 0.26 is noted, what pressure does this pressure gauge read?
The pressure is 4
